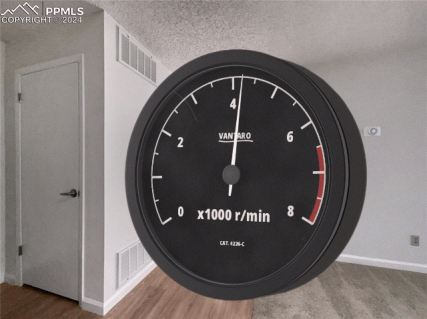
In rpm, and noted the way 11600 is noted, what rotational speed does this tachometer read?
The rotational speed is 4250
